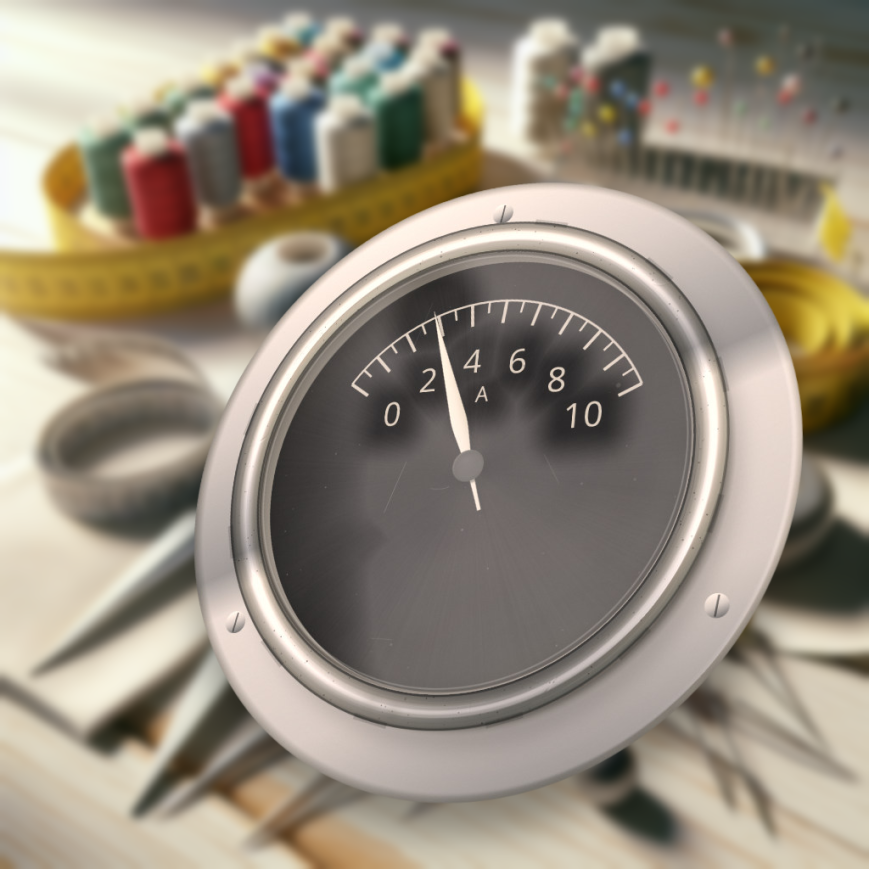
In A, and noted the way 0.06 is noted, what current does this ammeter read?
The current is 3
